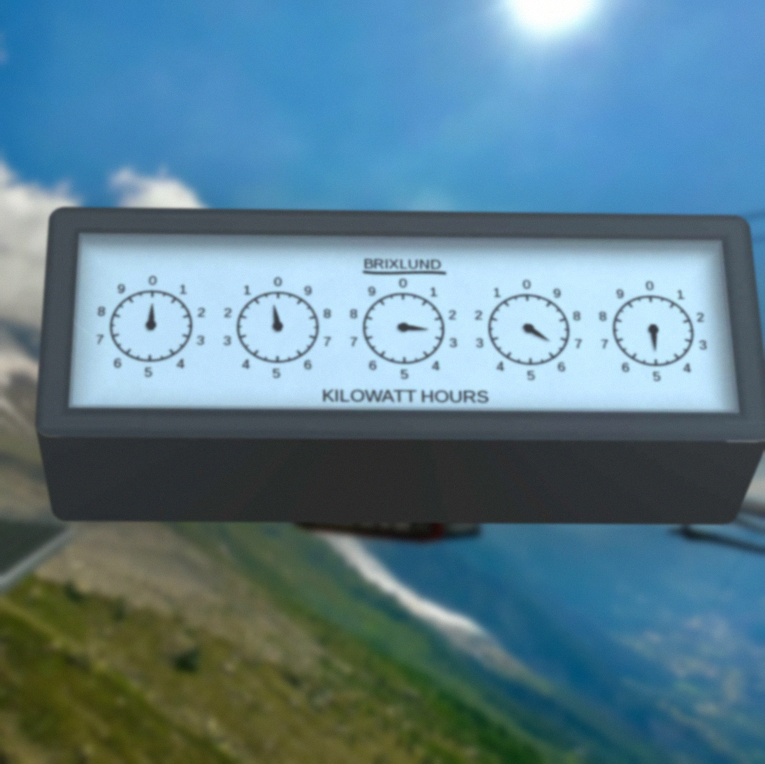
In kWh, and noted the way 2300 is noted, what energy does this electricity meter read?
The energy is 265
